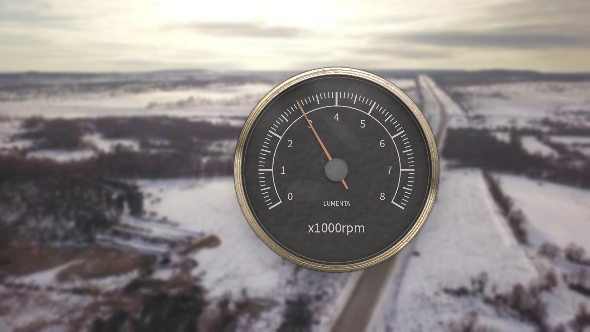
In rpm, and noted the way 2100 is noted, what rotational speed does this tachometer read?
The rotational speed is 3000
